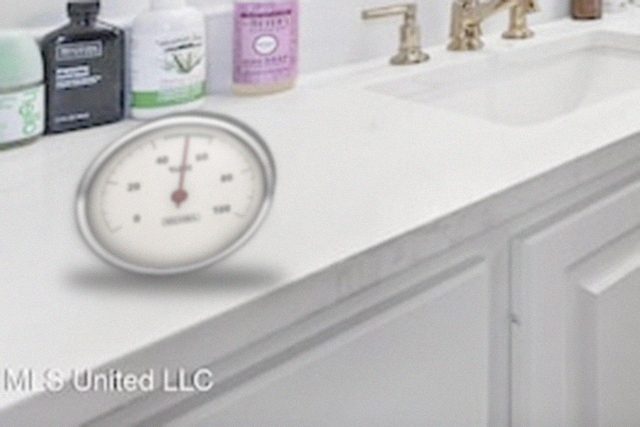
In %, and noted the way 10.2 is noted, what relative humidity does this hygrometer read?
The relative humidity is 52
